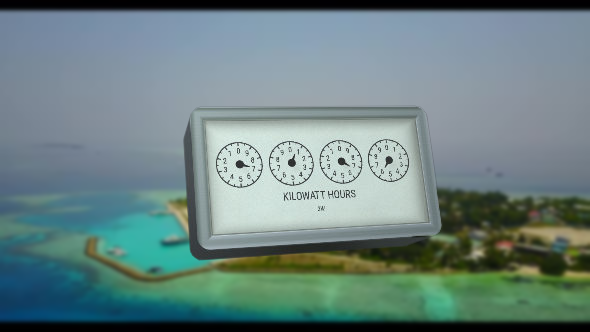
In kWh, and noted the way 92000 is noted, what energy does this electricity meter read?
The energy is 7066
